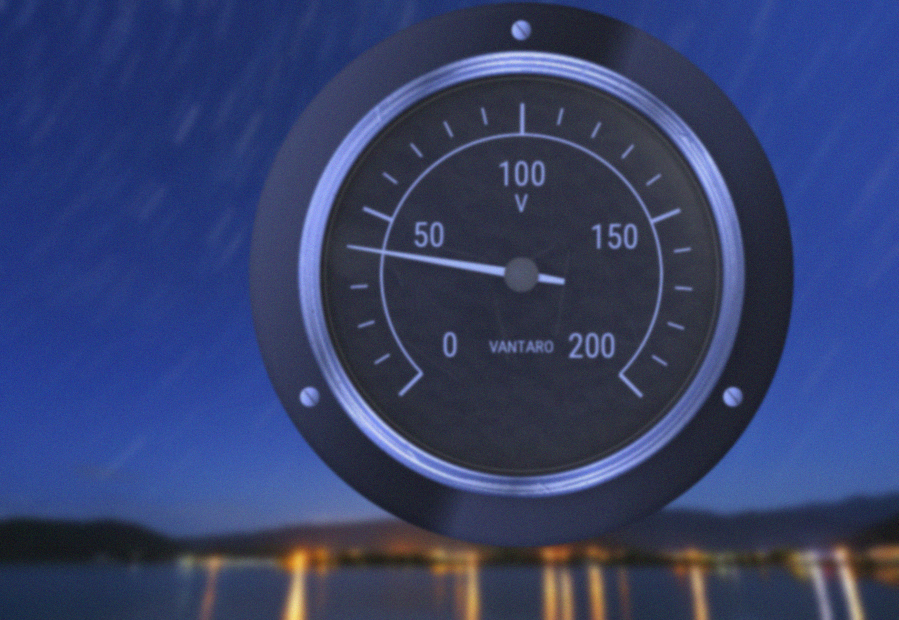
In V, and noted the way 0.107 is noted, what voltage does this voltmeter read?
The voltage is 40
